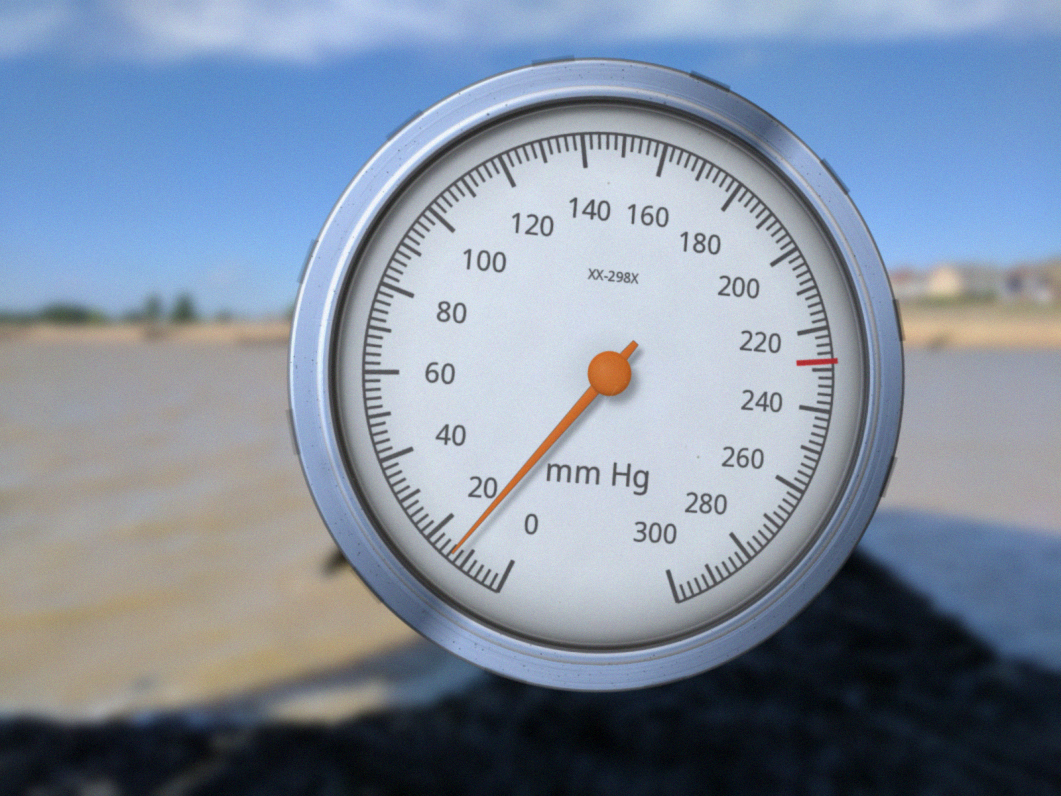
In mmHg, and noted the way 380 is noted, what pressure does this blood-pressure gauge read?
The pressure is 14
